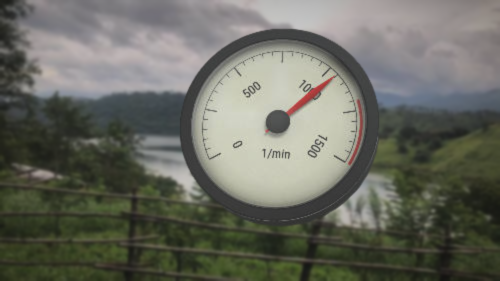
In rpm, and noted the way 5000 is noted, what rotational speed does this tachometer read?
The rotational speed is 1050
